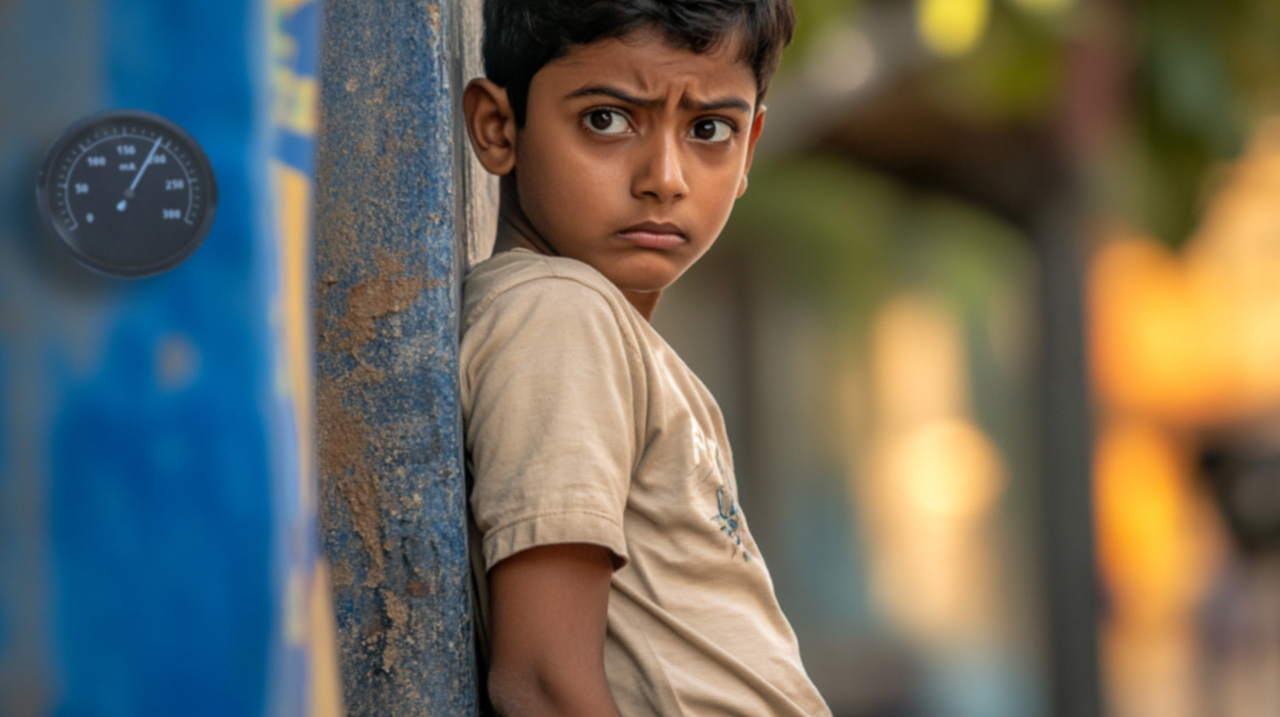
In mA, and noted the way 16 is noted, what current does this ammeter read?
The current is 190
